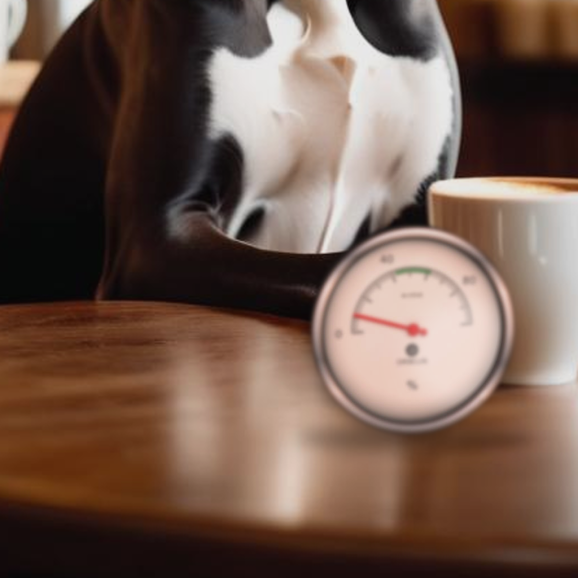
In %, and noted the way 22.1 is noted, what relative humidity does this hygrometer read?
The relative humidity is 10
